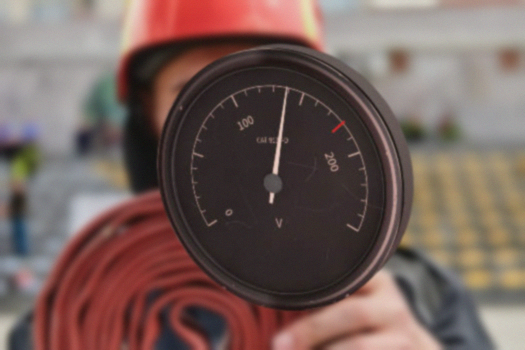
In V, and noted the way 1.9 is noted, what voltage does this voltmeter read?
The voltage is 140
